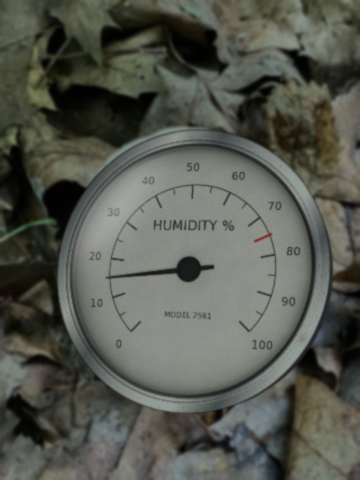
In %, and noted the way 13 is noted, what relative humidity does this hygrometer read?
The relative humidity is 15
